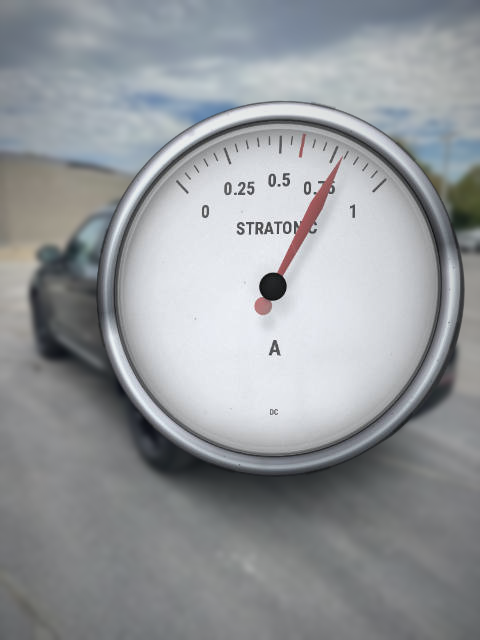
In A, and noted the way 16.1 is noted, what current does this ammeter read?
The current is 0.8
